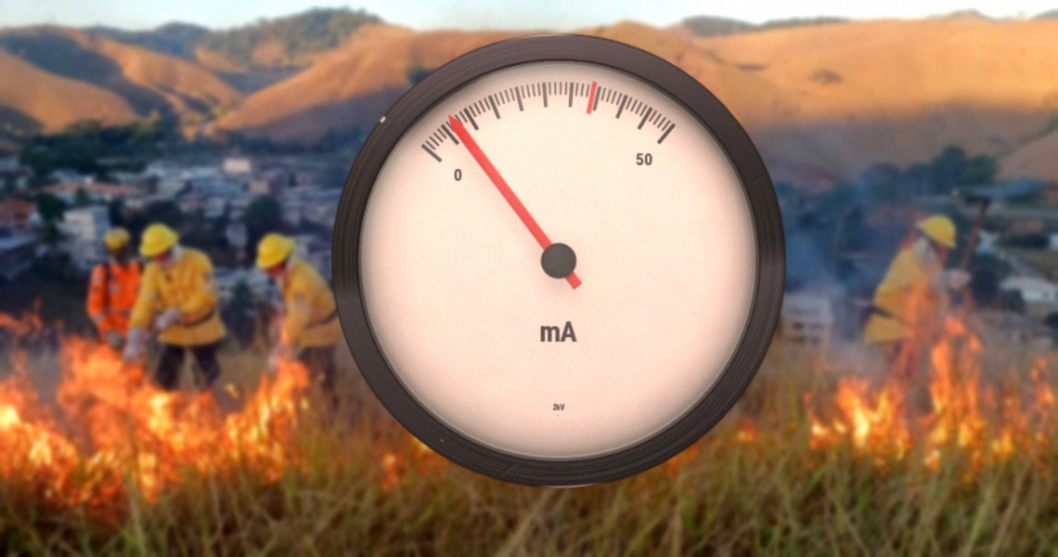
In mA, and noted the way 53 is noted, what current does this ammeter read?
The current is 7
